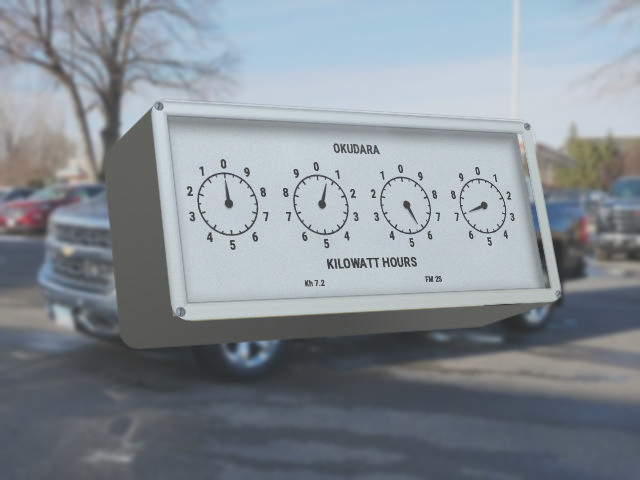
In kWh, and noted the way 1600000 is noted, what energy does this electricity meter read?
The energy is 57
